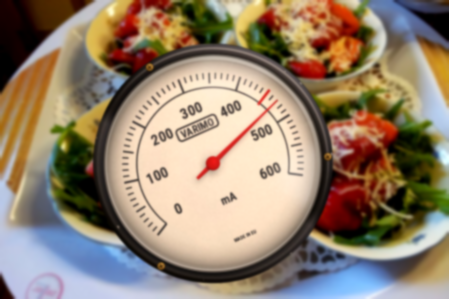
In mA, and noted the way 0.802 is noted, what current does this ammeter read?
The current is 470
